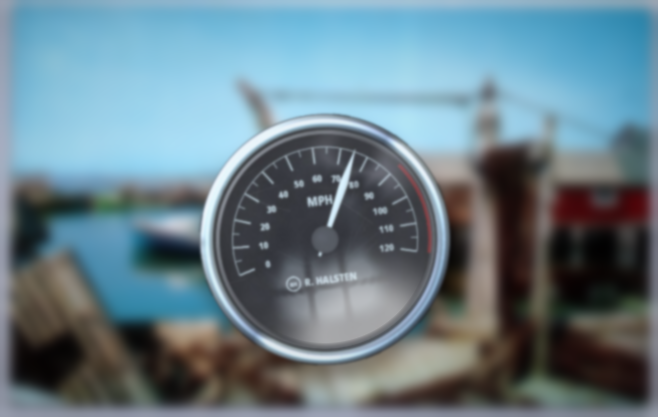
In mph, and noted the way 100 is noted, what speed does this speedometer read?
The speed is 75
